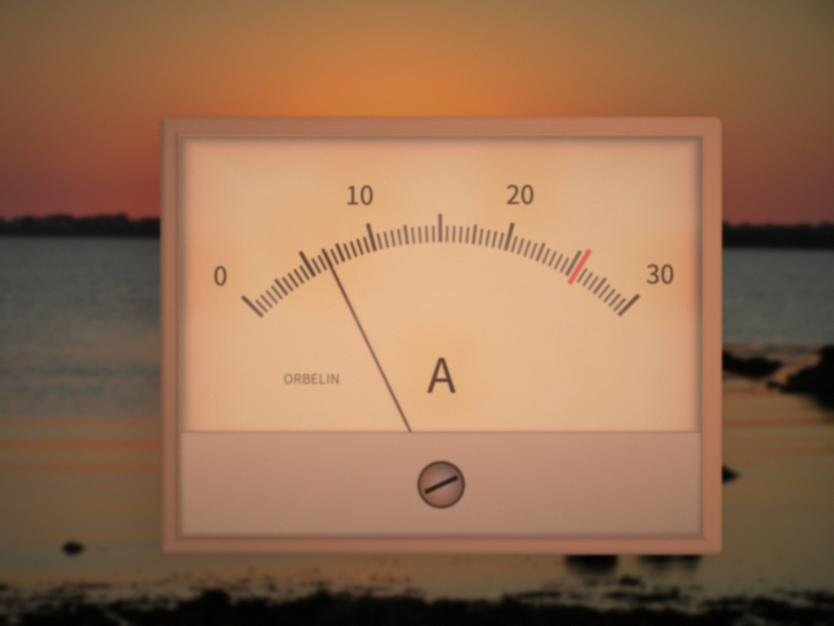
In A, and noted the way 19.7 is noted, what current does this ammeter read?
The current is 6.5
